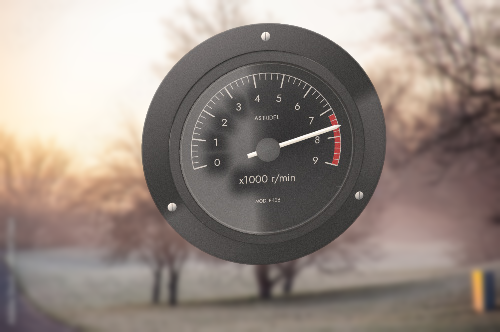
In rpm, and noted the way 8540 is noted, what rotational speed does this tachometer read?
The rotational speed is 7600
